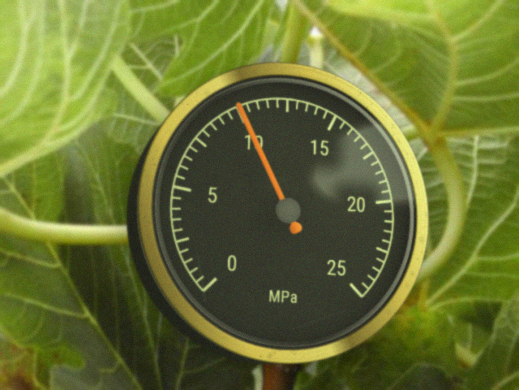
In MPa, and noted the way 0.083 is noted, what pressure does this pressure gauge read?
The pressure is 10
